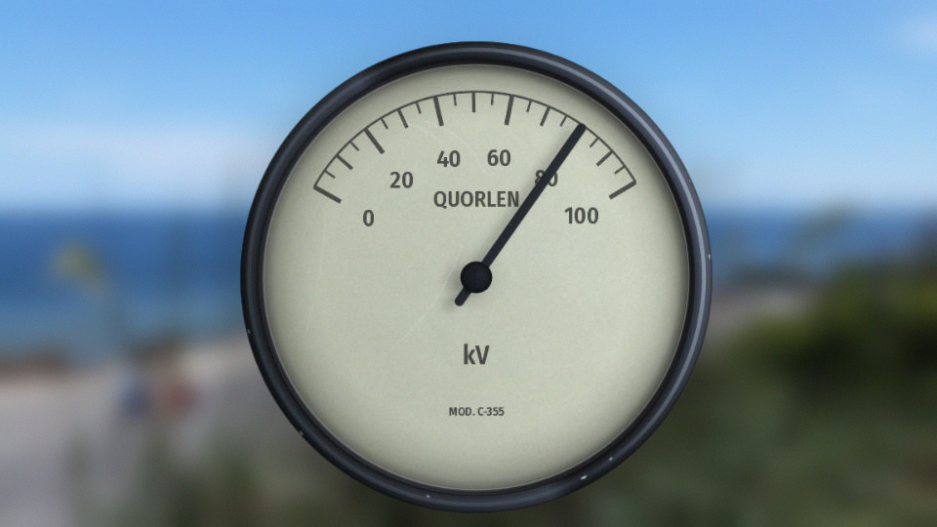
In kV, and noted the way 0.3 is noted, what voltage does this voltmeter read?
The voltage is 80
